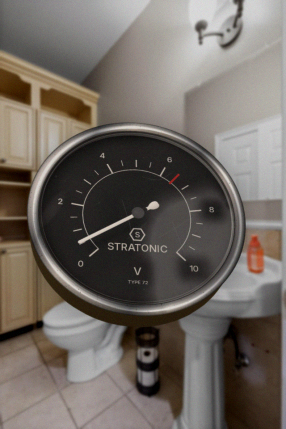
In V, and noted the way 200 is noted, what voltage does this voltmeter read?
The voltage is 0.5
